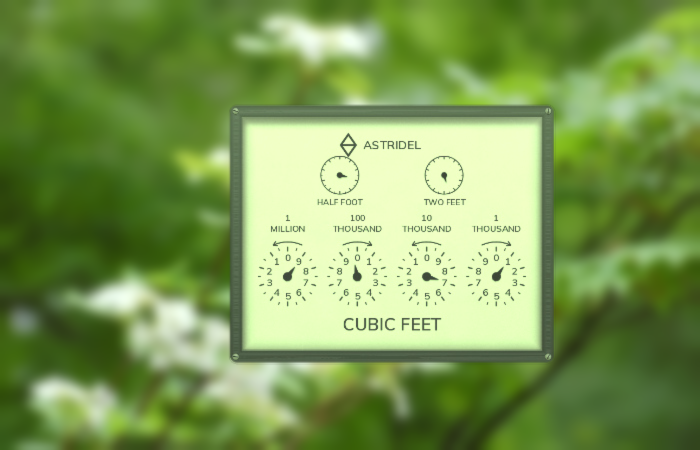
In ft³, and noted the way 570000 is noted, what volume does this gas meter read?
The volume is 897100
